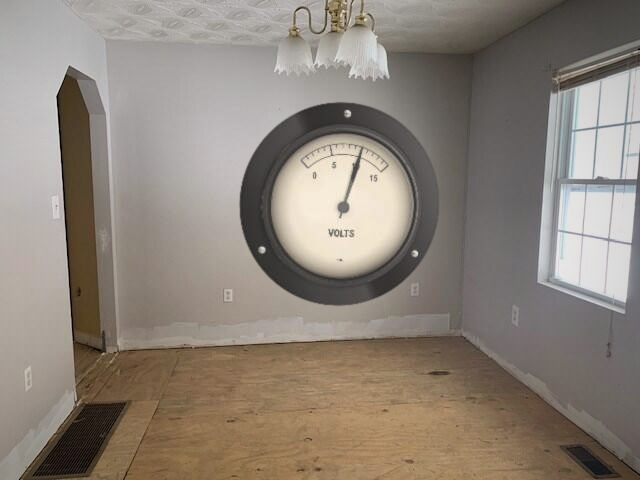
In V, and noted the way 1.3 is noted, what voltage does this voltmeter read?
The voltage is 10
